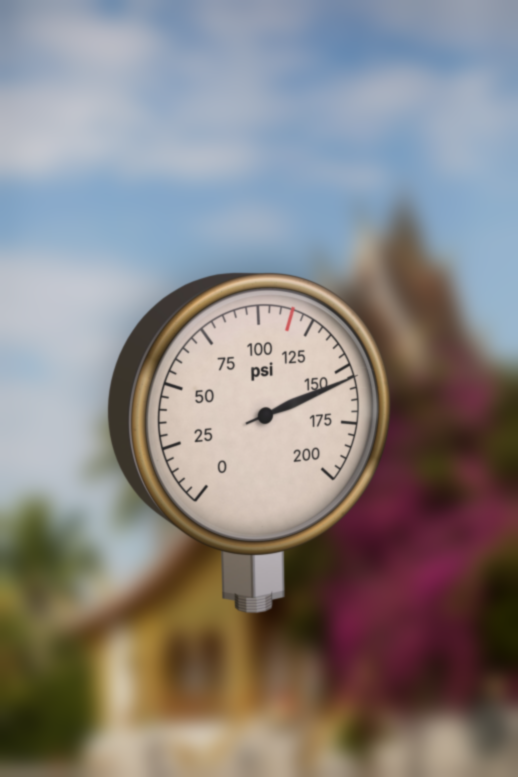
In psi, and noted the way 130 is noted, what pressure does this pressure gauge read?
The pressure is 155
